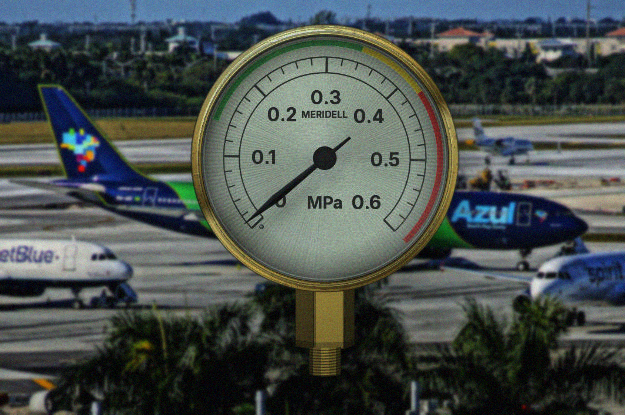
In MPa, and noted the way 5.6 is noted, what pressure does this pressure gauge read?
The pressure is 0.01
